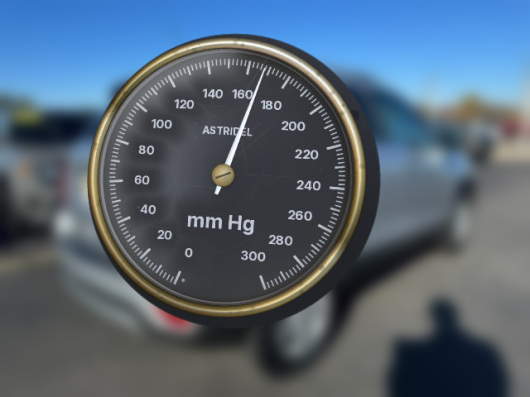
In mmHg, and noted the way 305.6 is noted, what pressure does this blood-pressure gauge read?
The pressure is 168
